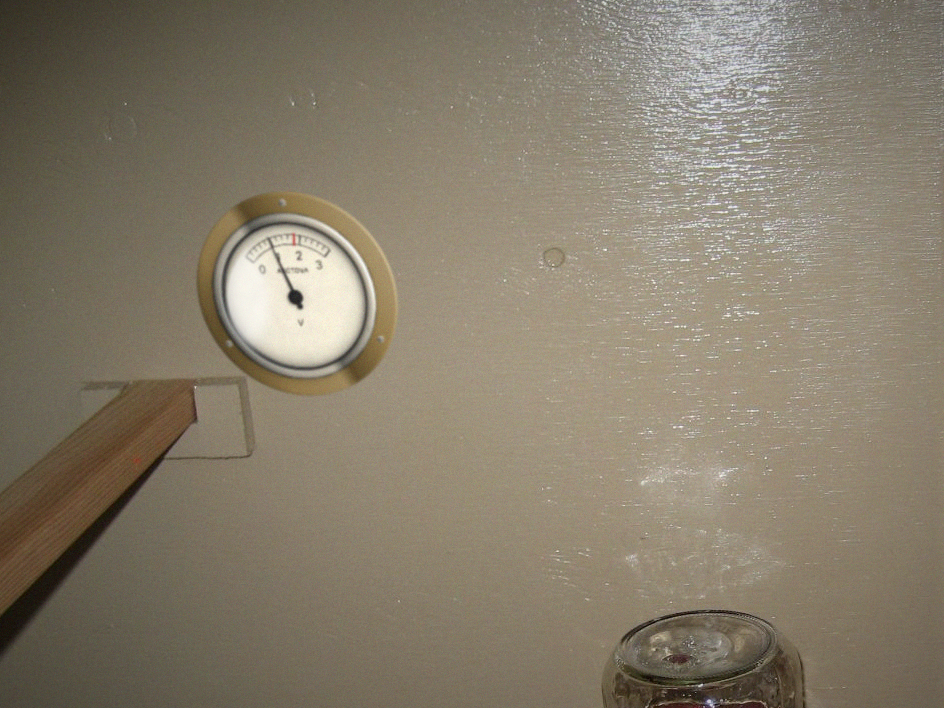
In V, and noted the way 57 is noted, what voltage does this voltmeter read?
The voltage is 1
